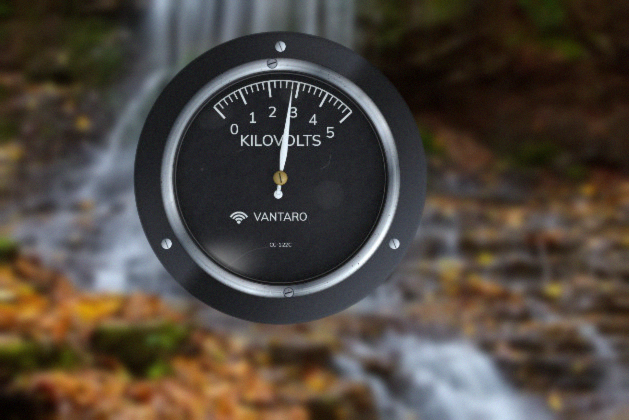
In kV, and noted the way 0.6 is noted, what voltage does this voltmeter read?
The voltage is 2.8
